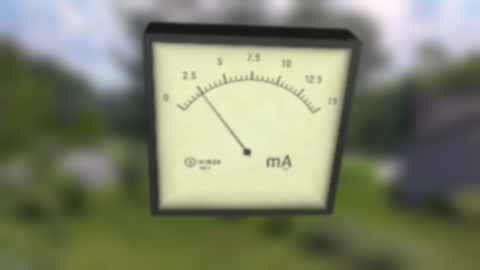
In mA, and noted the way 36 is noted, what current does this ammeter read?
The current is 2.5
